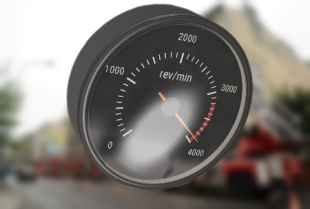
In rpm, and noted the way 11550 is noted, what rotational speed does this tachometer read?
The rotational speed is 3900
